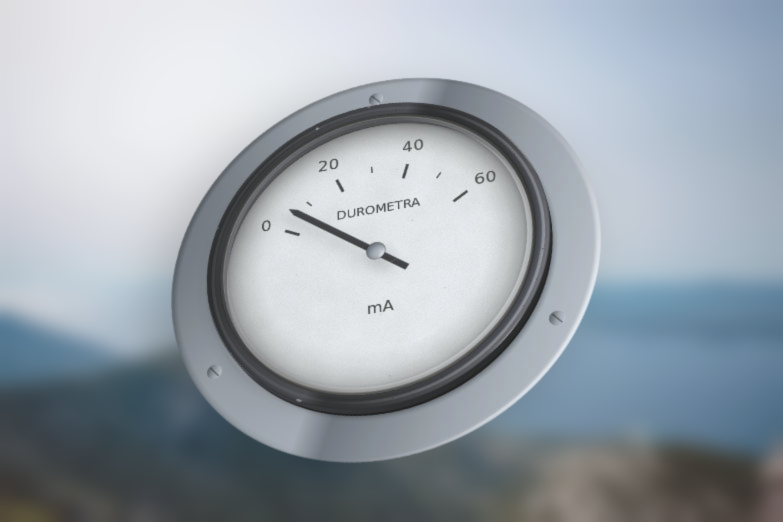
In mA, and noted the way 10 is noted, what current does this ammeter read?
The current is 5
